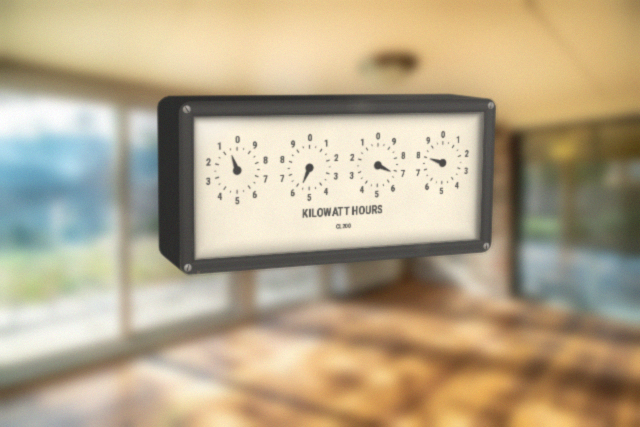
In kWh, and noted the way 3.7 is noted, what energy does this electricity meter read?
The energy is 568
